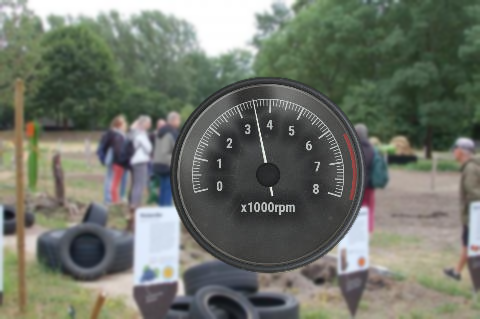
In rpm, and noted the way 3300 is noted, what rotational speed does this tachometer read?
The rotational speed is 3500
